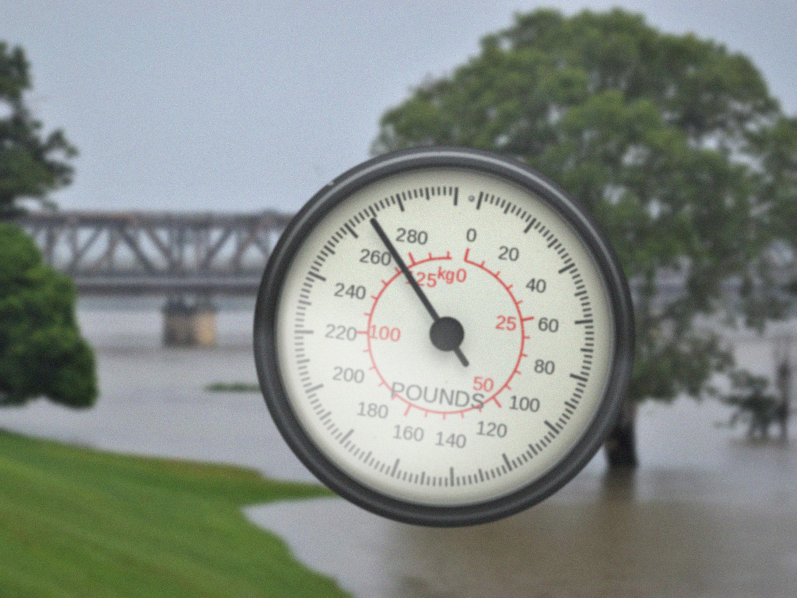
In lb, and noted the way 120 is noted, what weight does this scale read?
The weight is 268
